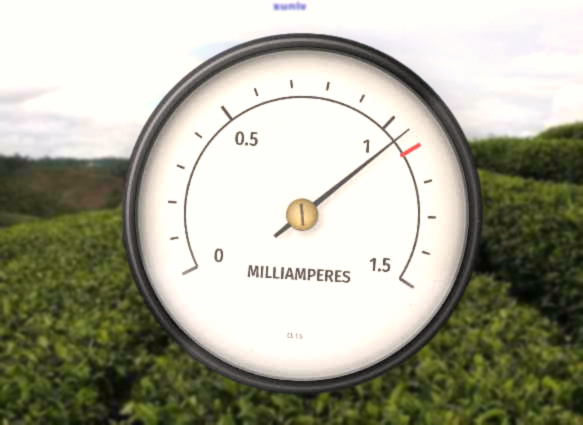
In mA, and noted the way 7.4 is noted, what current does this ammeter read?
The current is 1.05
